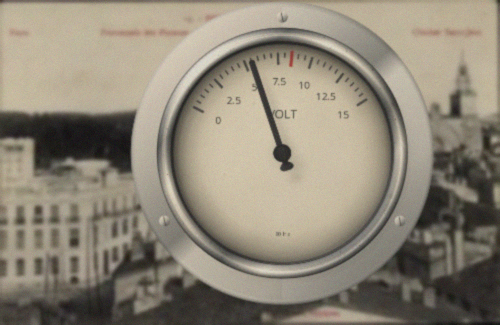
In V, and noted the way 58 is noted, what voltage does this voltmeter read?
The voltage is 5.5
